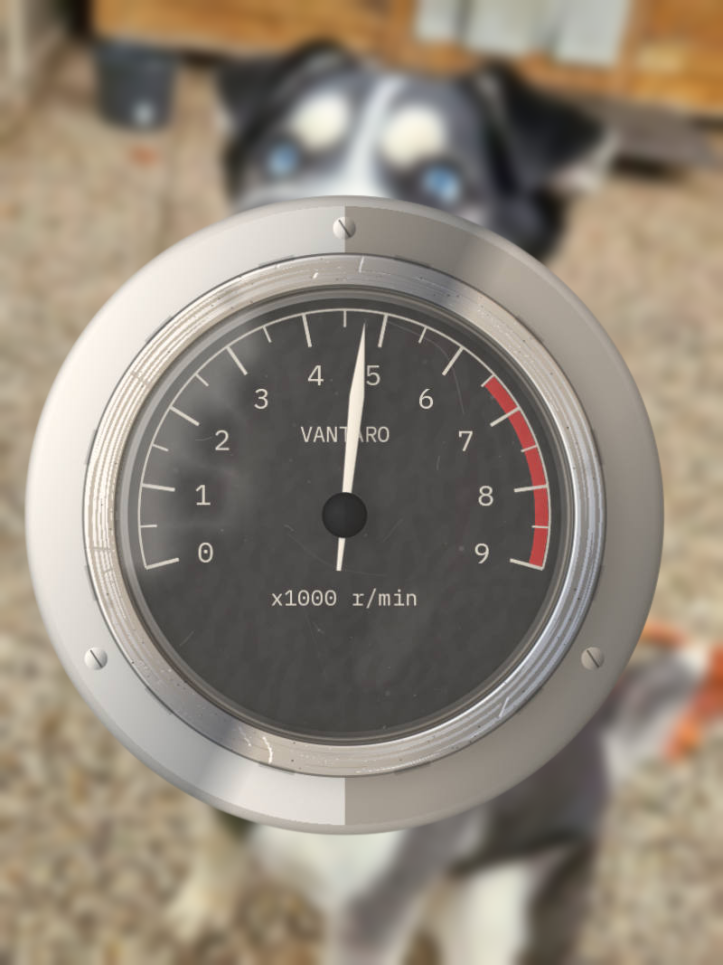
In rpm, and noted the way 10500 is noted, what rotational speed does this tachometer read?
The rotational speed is 4750
